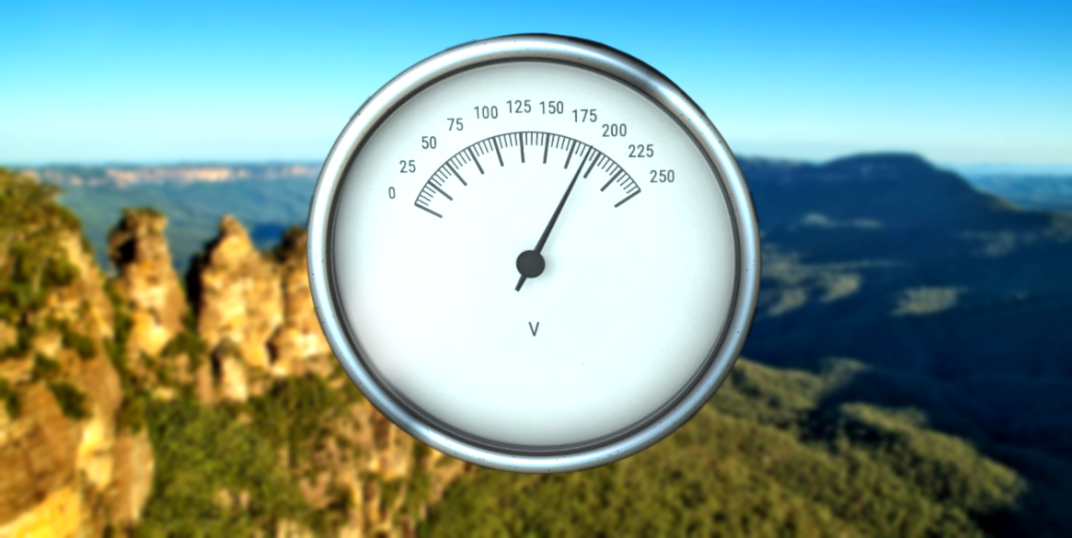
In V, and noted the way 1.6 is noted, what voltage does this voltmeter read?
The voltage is 190
